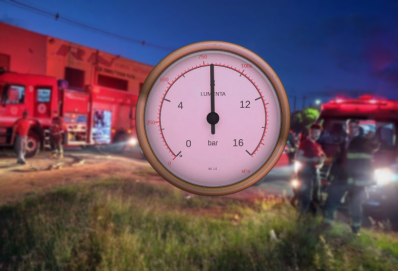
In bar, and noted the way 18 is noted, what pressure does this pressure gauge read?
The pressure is 8
